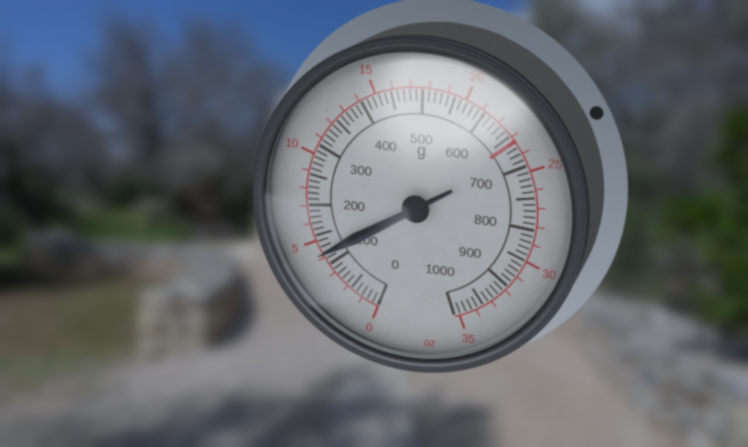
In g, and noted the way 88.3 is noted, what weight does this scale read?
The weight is 120
